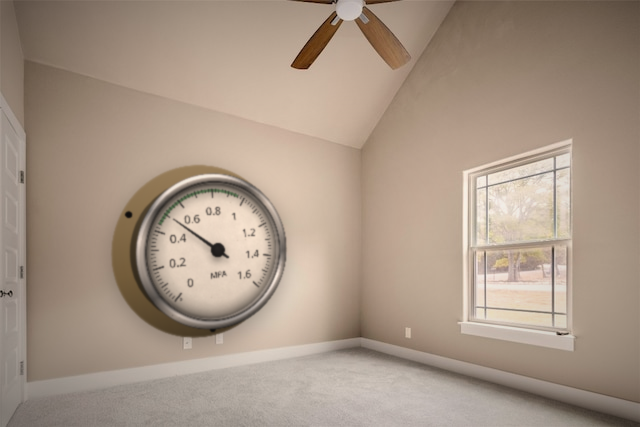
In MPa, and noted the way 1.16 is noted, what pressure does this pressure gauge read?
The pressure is 0.5
